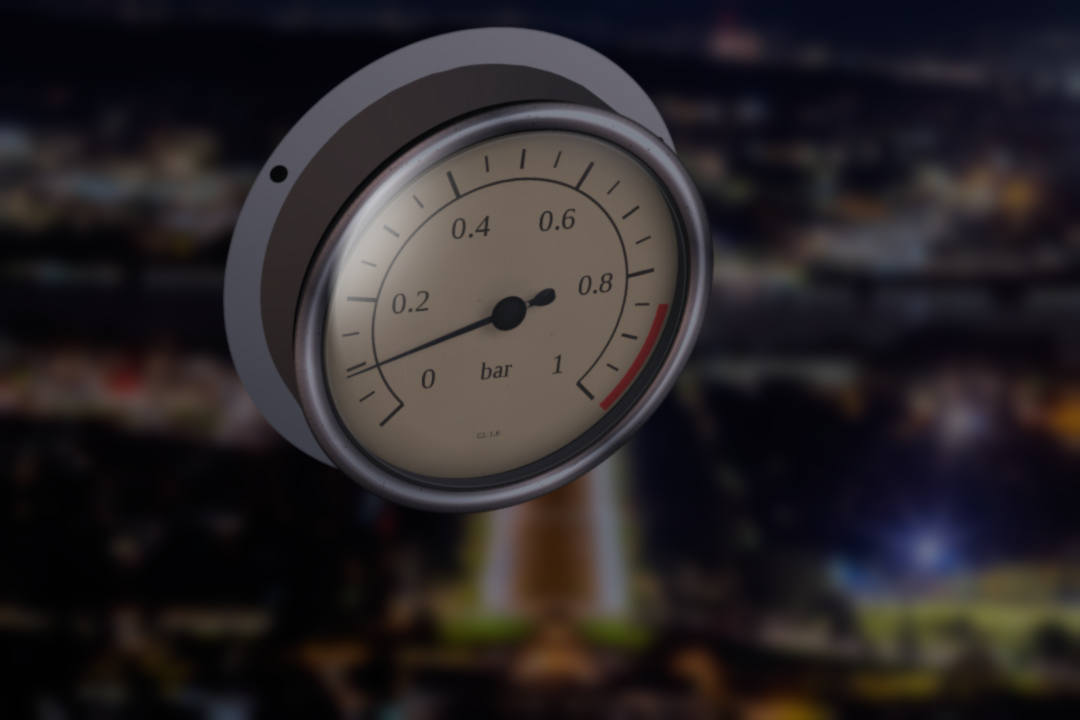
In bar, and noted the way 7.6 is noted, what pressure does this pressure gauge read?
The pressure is 0.1
